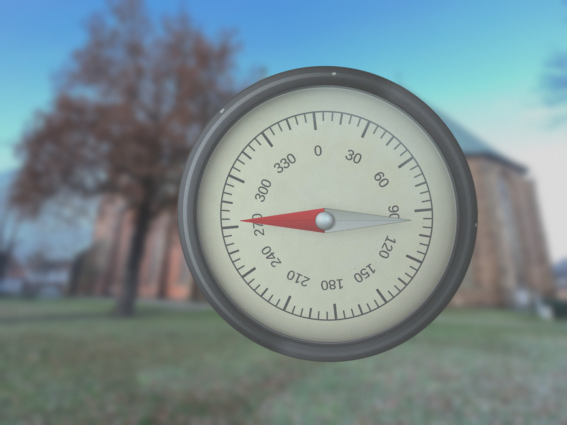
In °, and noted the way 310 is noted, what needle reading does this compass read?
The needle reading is 275
